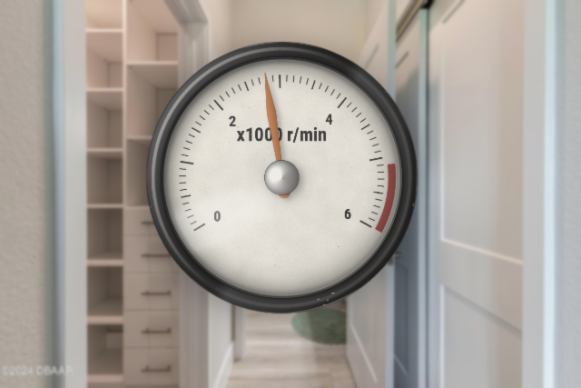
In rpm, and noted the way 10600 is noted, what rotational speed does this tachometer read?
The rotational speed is 2800
